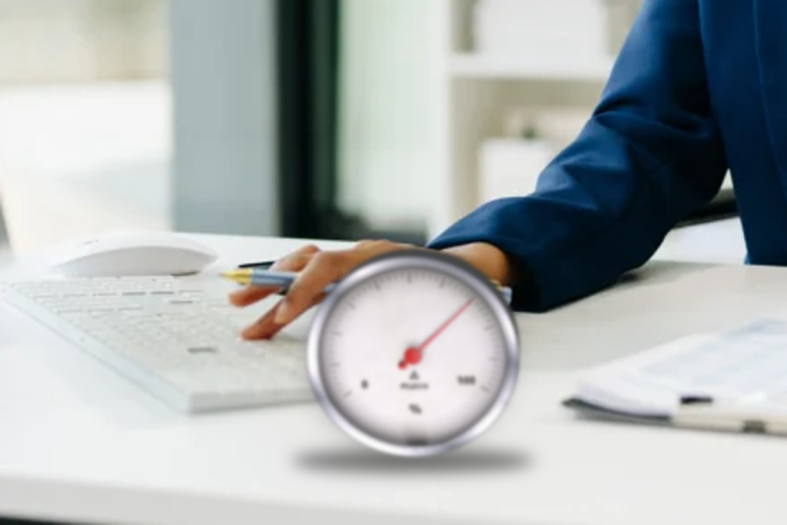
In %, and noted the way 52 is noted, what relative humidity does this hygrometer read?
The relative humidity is 70
